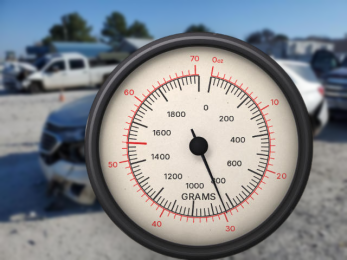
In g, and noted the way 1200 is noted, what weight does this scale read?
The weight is 840
